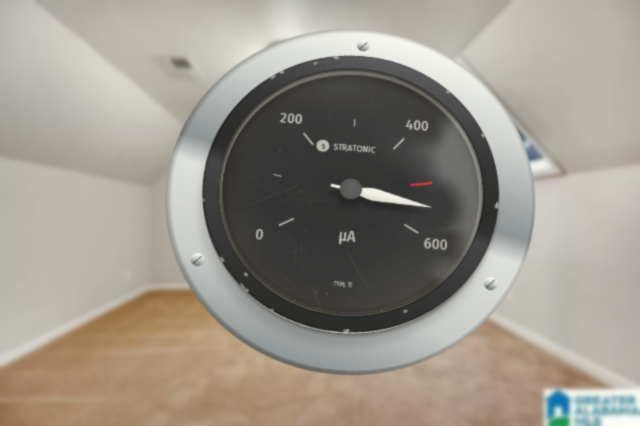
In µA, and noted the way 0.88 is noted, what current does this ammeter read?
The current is 550
